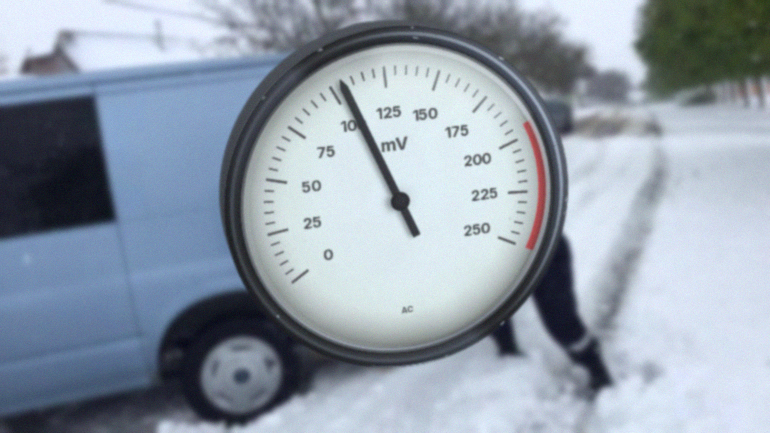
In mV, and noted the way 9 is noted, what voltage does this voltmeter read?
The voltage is 105
